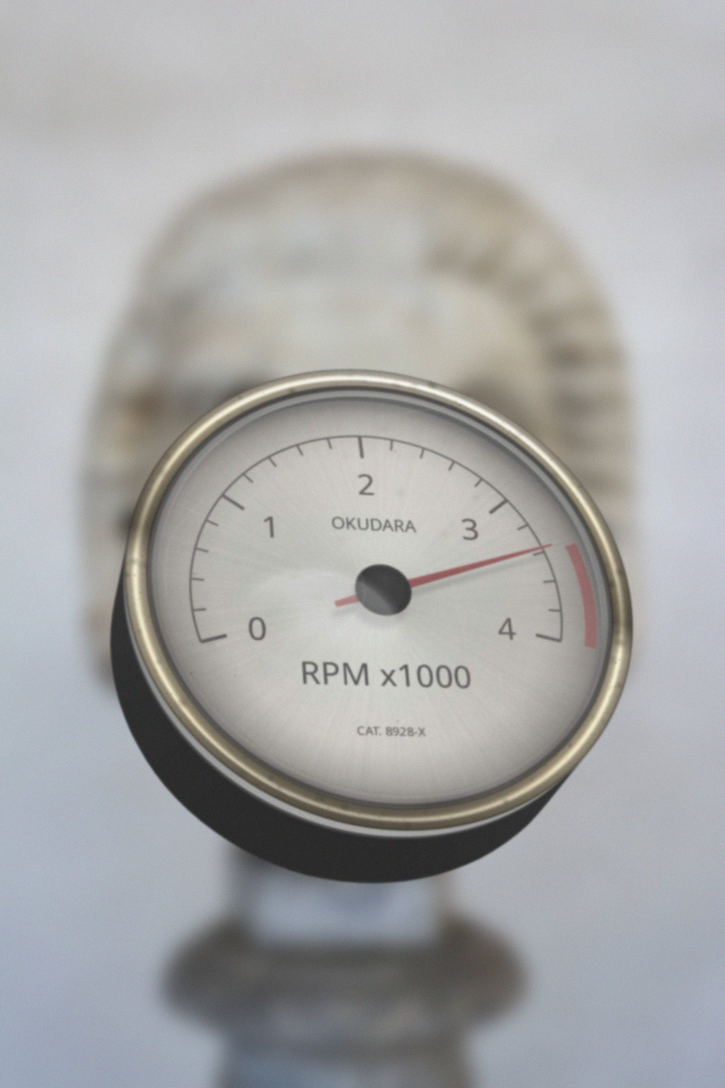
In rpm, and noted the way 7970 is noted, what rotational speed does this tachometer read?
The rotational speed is 3400
